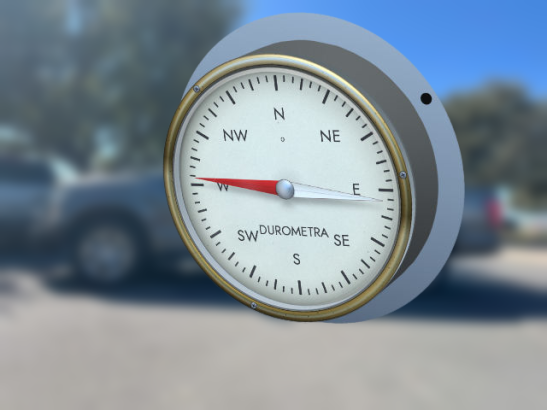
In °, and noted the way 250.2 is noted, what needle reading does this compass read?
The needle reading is 275
